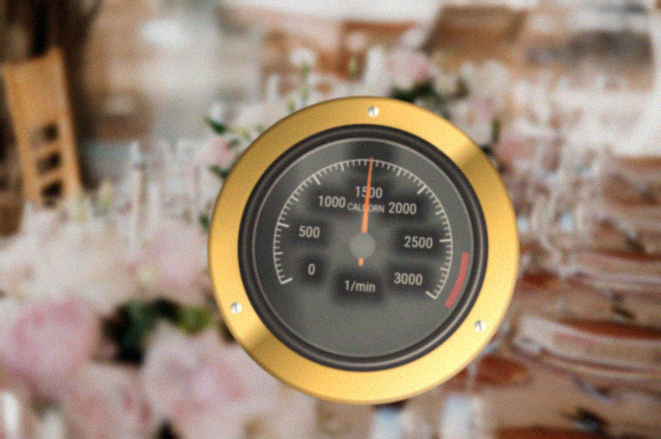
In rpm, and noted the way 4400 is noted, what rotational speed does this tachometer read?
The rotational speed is 1500
